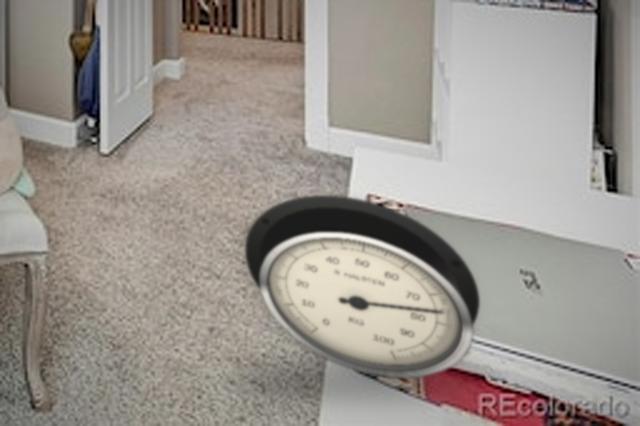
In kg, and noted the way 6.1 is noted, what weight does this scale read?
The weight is 75
